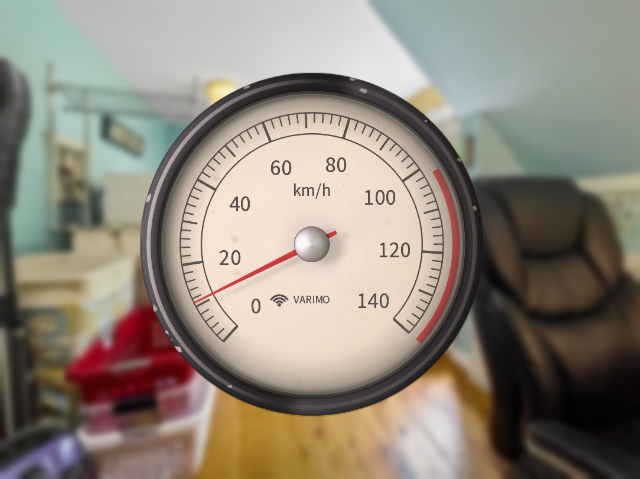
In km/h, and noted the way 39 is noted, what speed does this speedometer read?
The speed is 11
